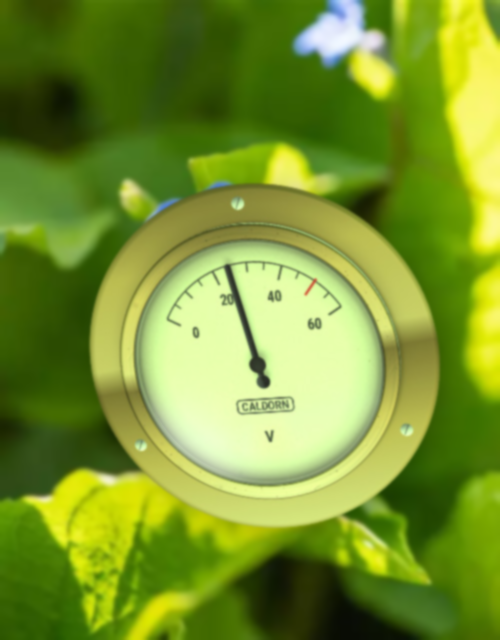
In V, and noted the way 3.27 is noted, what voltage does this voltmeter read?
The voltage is 25
